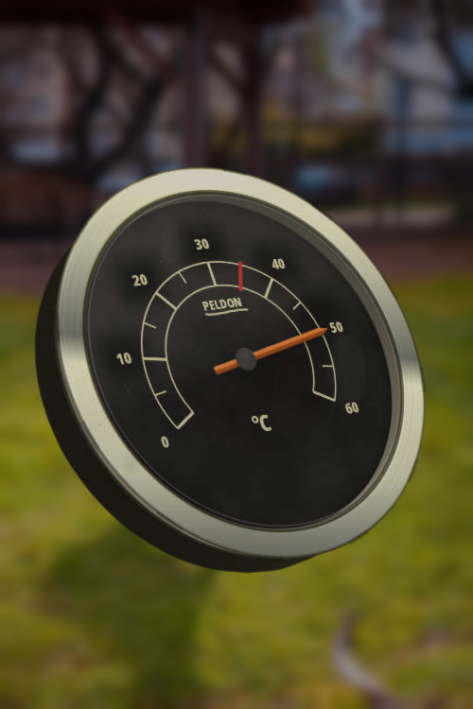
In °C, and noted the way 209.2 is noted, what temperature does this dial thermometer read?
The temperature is 50
